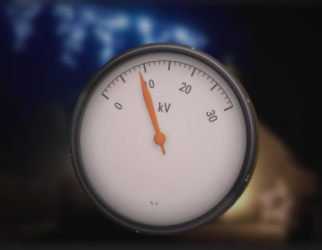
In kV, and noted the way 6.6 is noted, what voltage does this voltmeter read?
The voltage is 9
